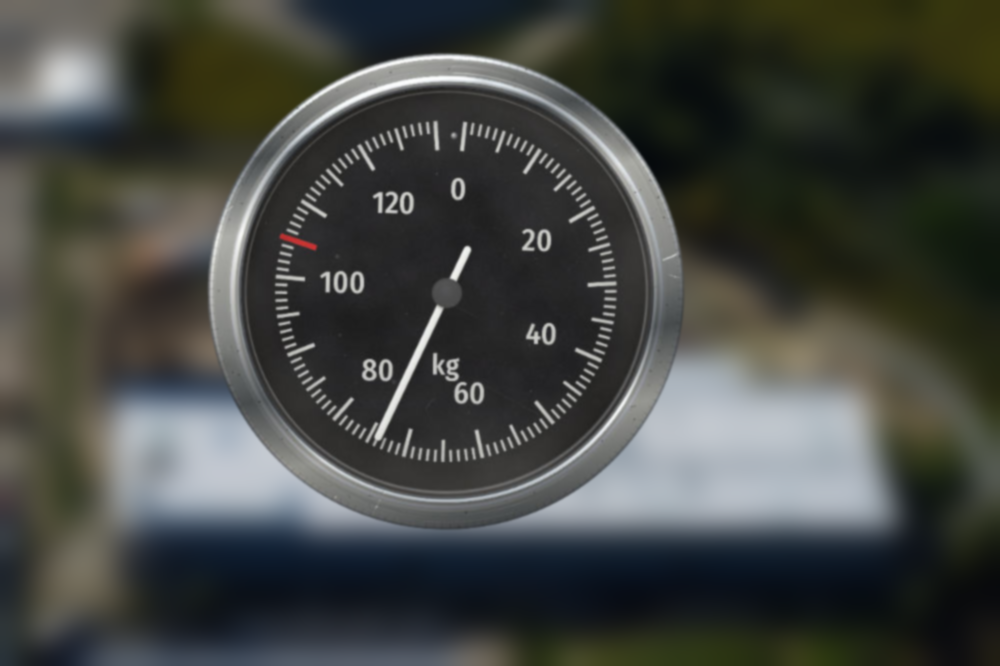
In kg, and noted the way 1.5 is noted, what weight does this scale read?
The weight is 74
